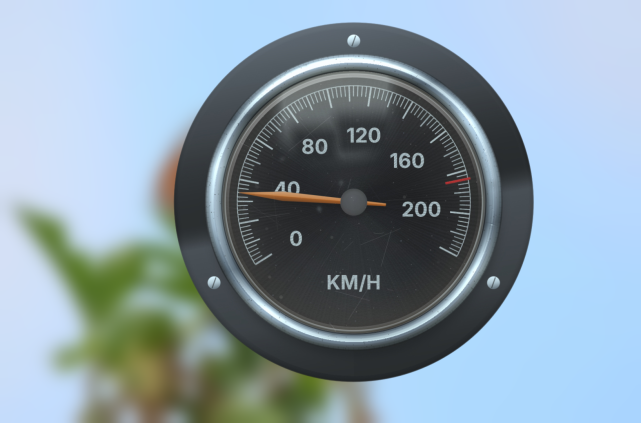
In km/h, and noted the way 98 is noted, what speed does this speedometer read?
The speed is 34
